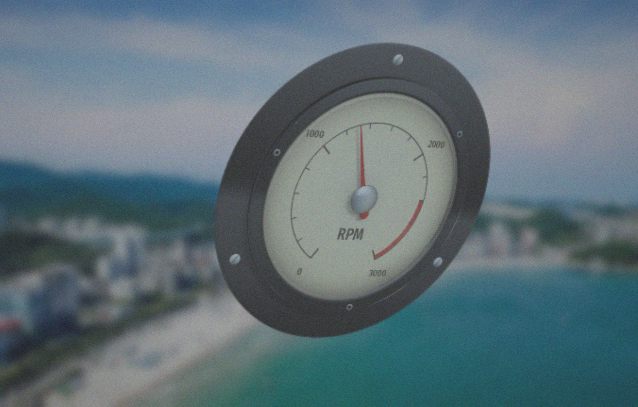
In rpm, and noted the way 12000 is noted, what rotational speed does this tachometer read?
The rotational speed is 1300
